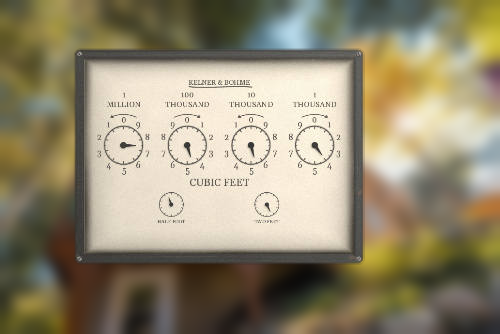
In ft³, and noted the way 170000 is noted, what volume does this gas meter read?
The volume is 745400
